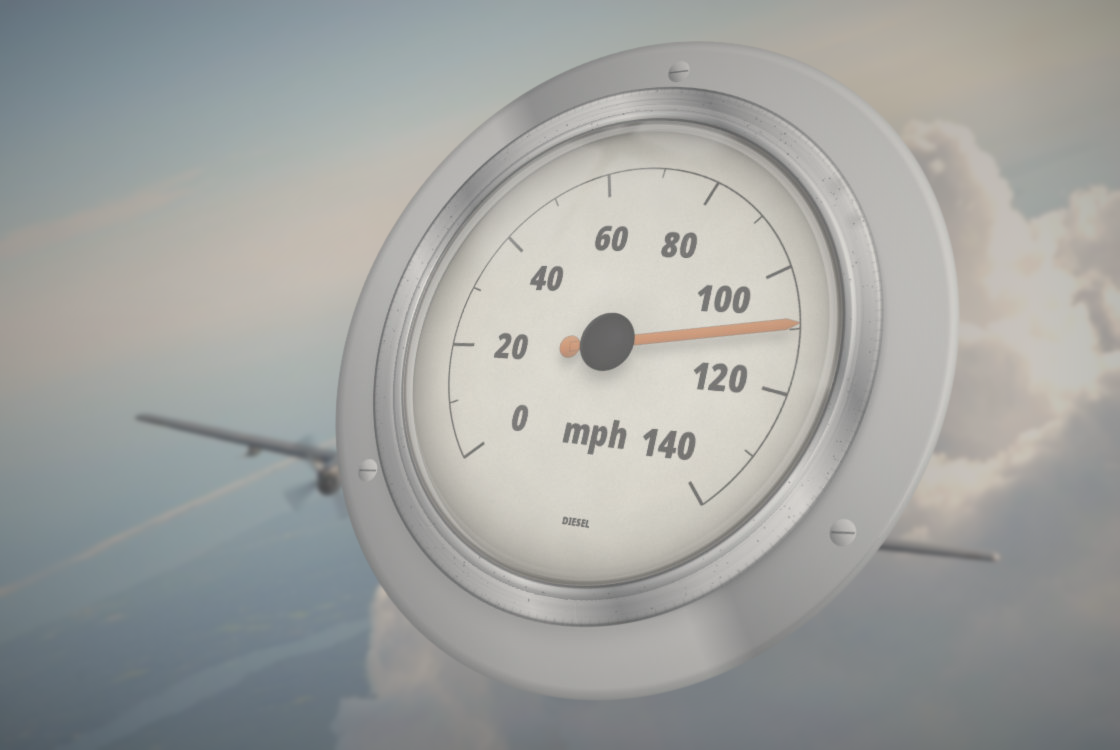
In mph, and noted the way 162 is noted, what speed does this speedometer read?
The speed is 110
